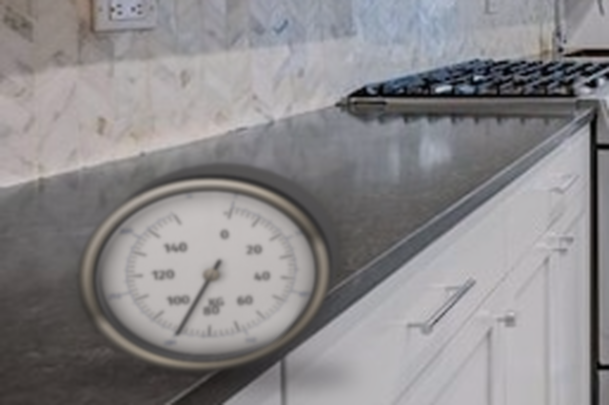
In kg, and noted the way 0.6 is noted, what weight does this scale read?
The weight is 90
